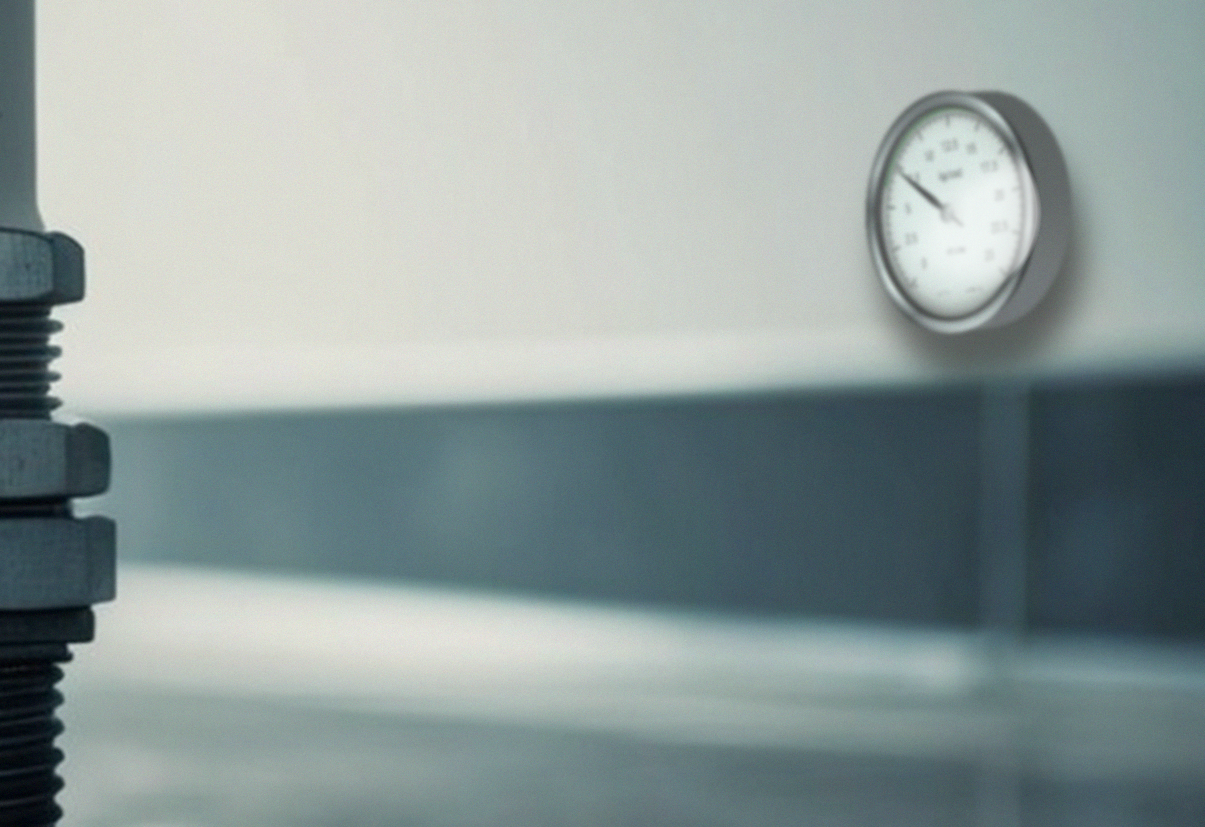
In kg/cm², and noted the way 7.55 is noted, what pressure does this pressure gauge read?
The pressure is 7.5
